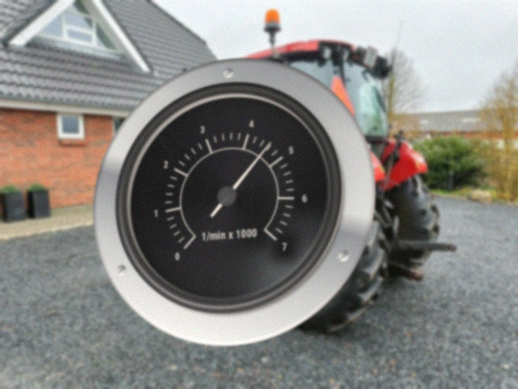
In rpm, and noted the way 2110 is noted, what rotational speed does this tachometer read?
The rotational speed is 4600
